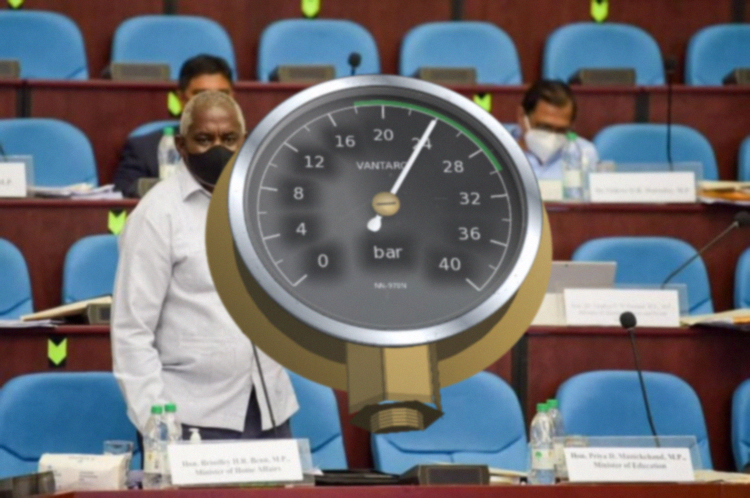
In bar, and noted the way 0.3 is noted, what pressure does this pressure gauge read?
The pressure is 24
